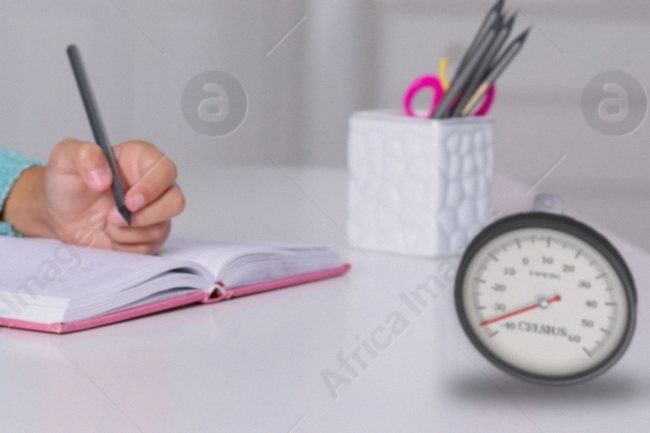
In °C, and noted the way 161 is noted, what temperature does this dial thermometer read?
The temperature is -35
